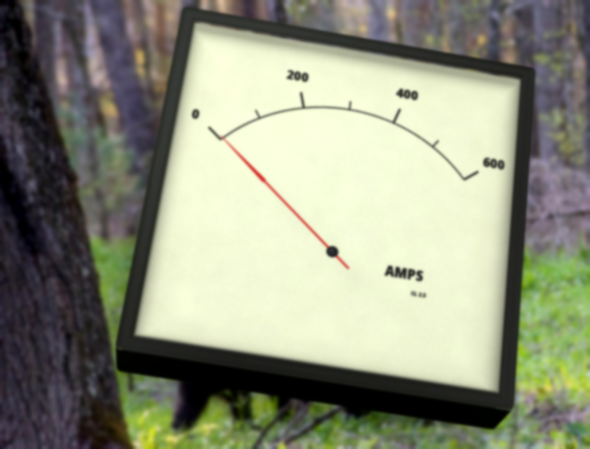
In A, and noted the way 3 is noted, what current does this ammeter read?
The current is 0
